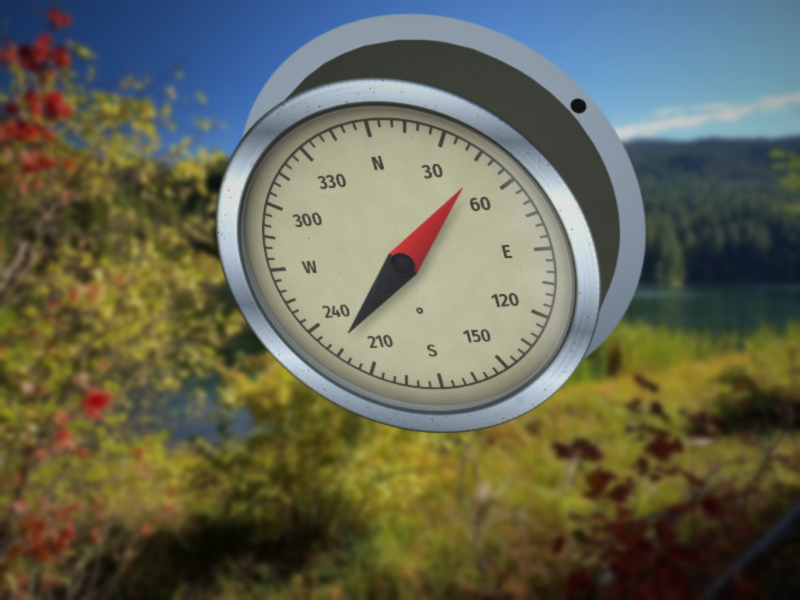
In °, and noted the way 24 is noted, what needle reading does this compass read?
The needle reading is 47.5
